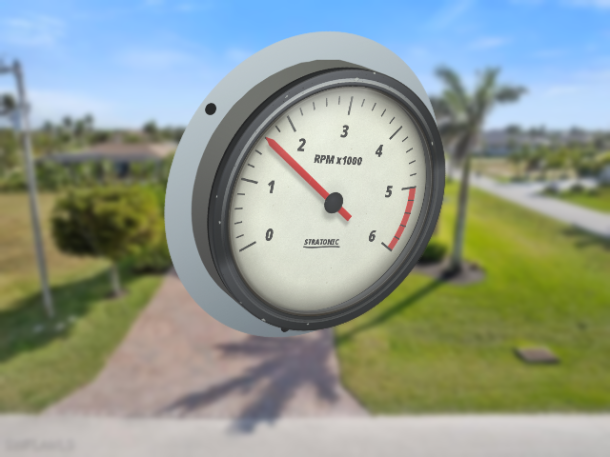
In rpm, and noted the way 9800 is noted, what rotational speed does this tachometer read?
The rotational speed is 1600
